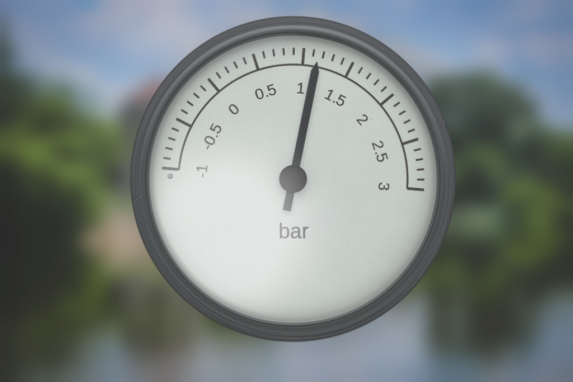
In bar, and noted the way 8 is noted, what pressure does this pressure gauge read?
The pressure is 1.15
